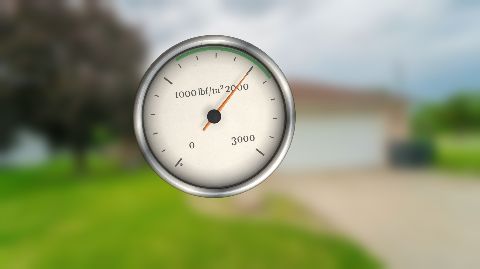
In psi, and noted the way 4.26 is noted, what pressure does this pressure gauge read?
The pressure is 2000
